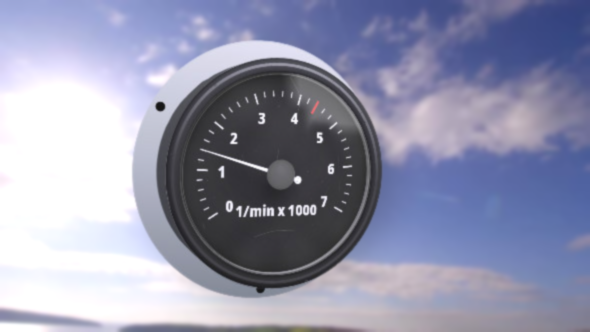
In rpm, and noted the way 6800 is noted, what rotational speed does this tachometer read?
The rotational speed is 1400
